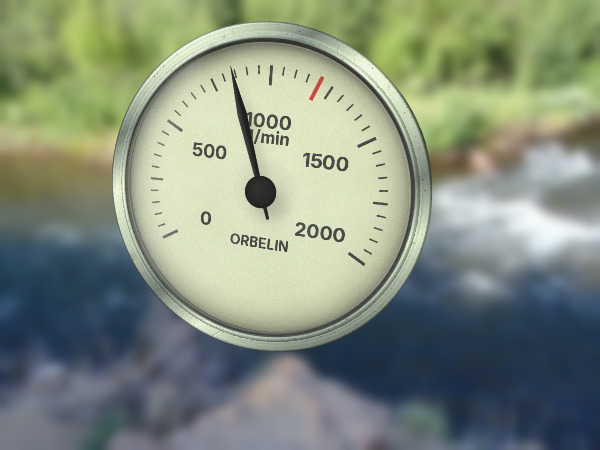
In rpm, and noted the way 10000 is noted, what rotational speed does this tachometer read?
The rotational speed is 850
